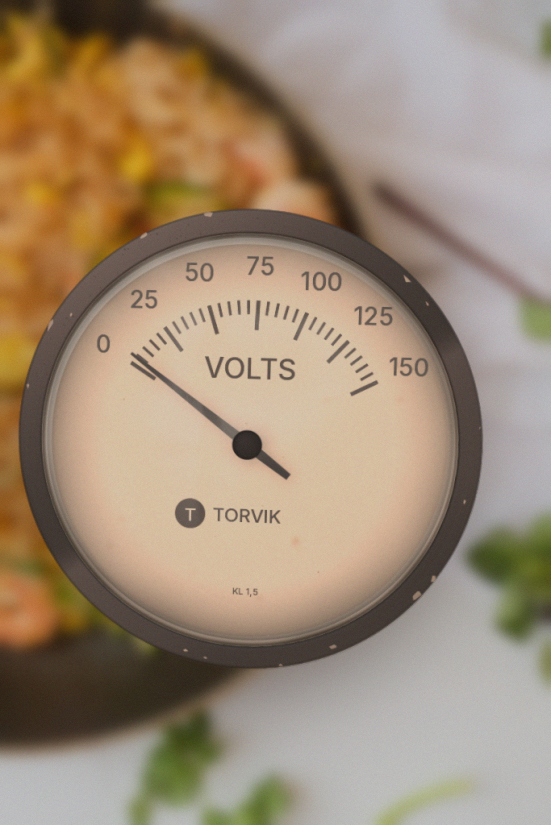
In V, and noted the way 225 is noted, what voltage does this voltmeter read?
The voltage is 5
